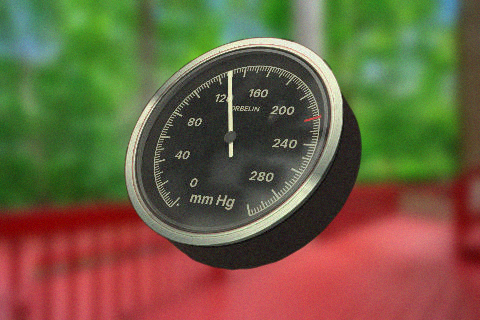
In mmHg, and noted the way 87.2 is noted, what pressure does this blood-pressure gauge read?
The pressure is 130
